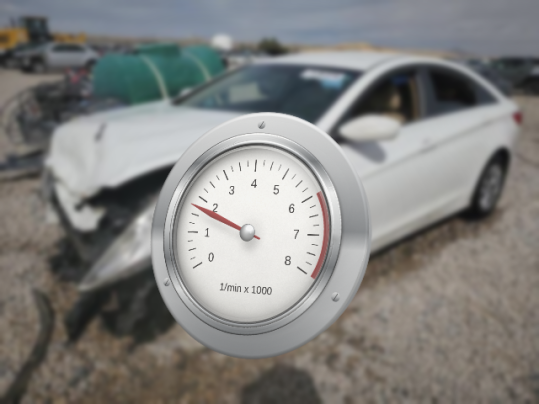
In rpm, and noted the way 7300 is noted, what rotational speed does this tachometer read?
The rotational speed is 1750
